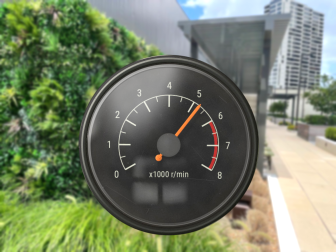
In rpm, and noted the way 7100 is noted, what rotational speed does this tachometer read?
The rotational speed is 5250
